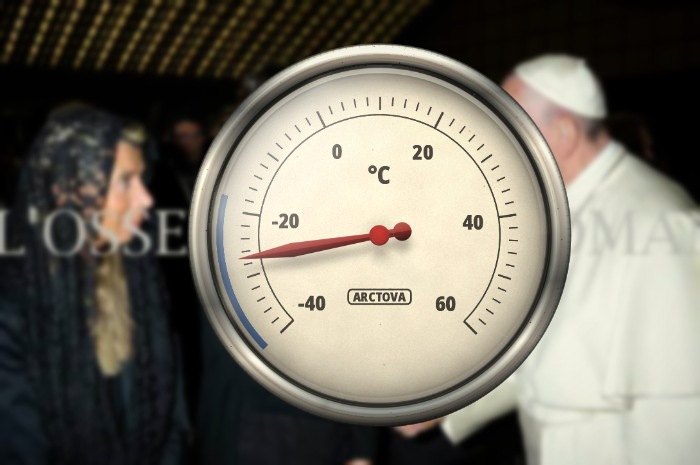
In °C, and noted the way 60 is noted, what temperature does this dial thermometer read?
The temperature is -27
